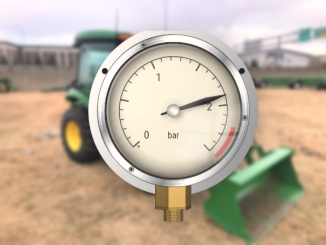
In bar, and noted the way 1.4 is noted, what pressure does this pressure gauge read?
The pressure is 1.9
